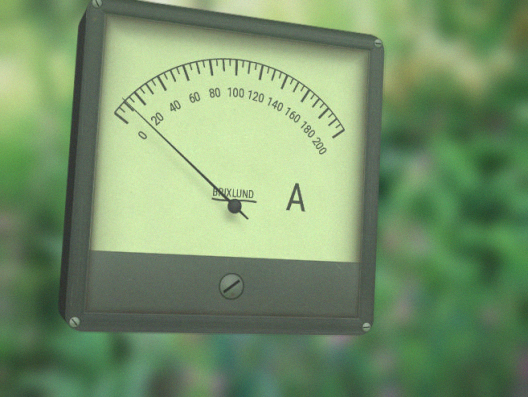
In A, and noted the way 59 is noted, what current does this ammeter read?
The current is 10
